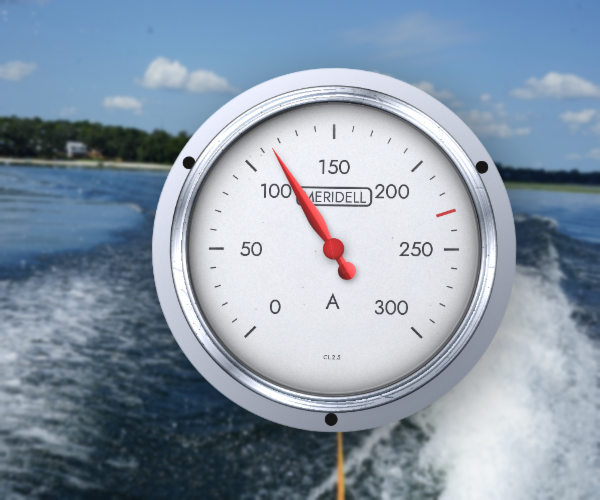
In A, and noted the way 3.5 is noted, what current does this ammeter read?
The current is 115
